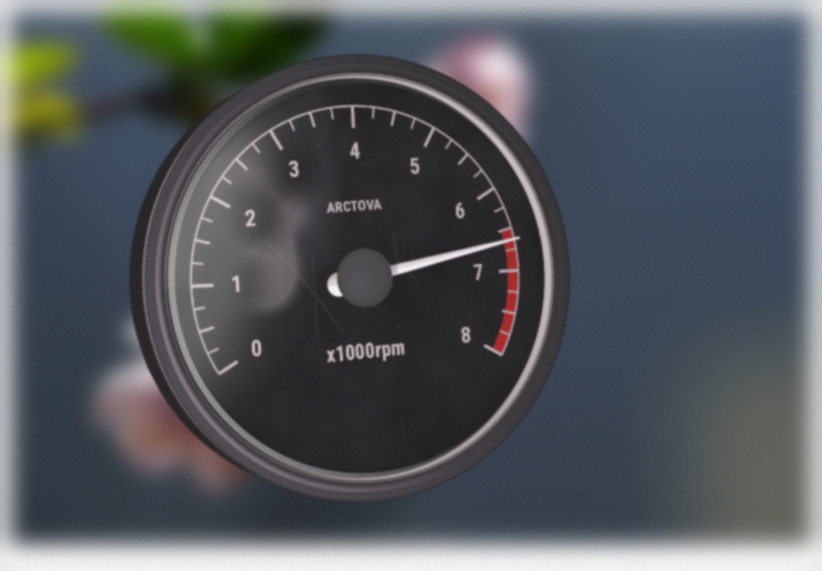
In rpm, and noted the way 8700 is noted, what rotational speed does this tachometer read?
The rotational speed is 6625
